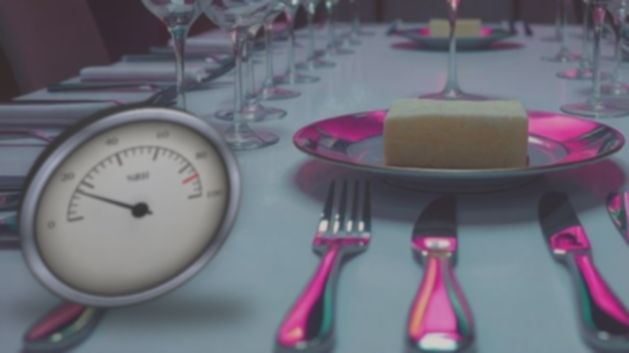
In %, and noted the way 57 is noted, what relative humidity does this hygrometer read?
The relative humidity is 16
